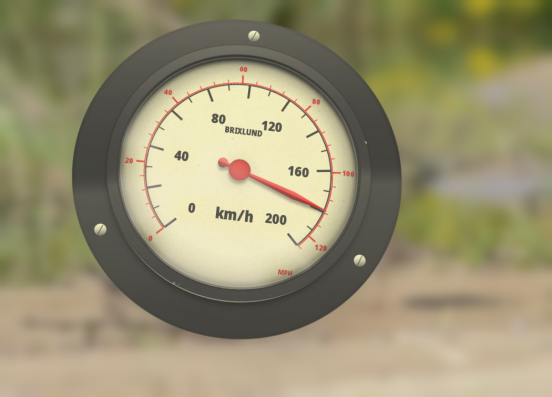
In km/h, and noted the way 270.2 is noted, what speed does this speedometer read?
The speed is 180
